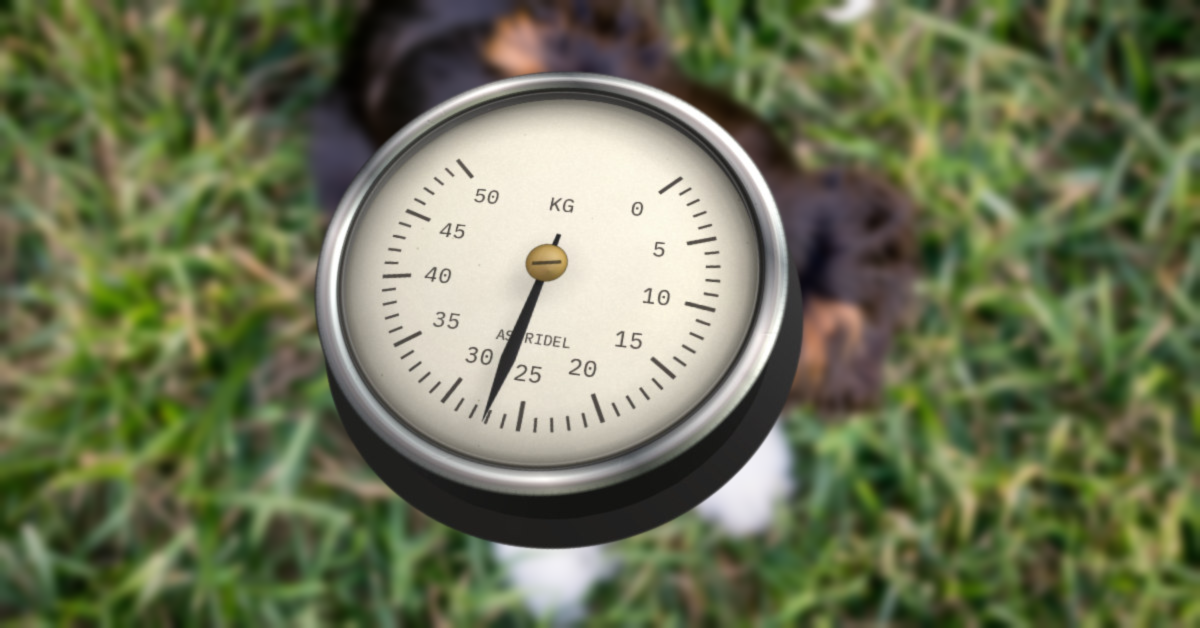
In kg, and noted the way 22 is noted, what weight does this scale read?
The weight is 27
